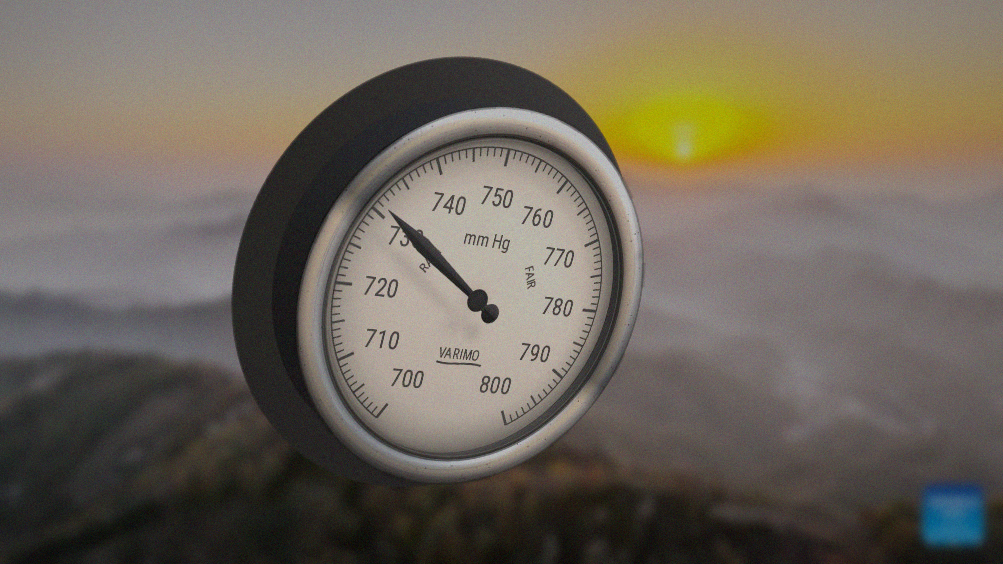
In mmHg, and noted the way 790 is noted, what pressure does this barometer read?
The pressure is 731
